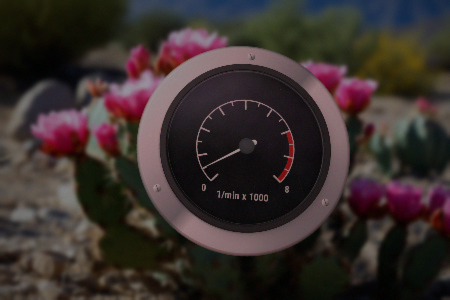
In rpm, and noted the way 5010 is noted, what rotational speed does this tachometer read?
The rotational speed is 500
